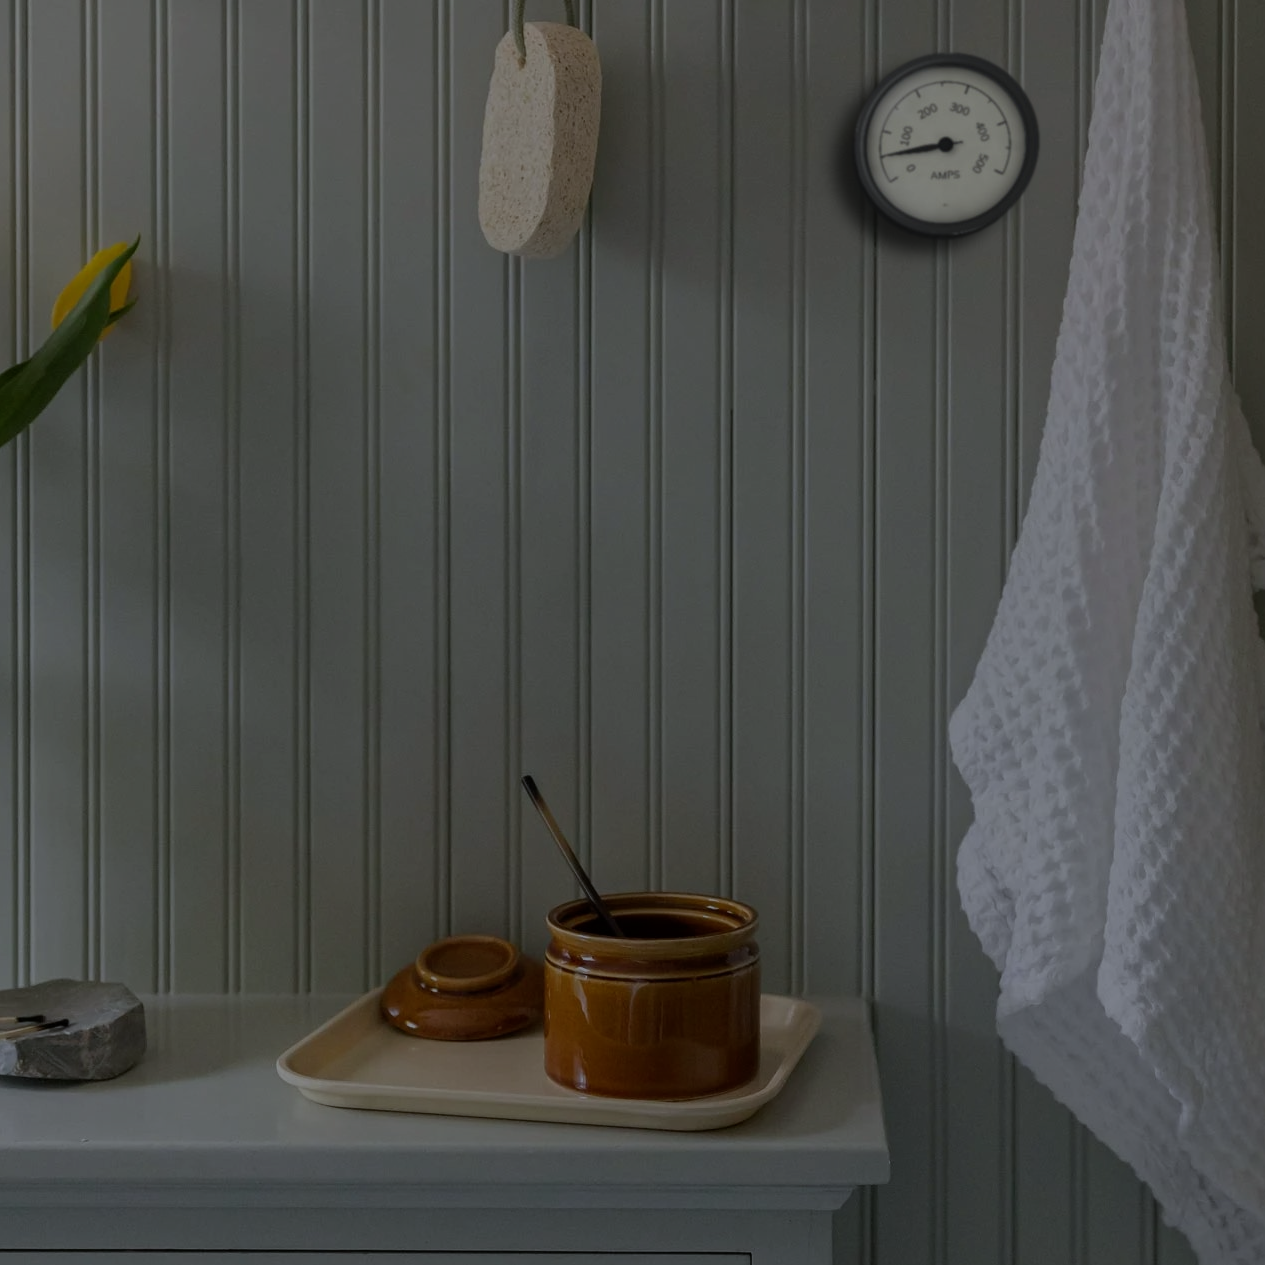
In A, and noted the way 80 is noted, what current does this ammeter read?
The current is 50
